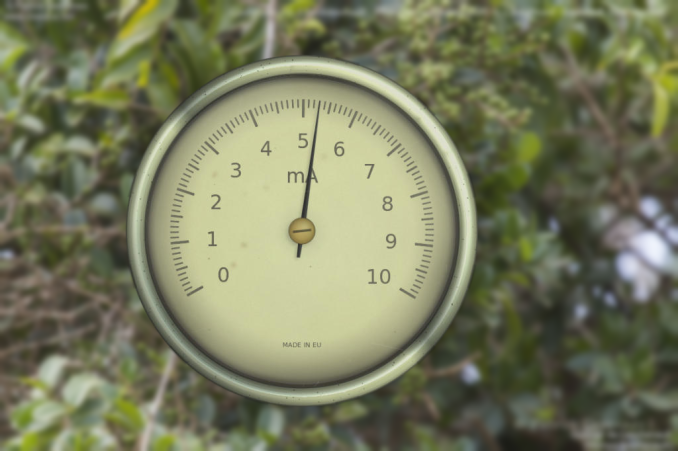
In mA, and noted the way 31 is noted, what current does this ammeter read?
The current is 5.3
